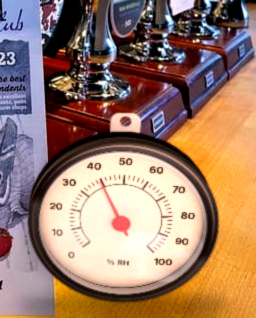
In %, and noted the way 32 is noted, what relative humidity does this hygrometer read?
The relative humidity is 40
